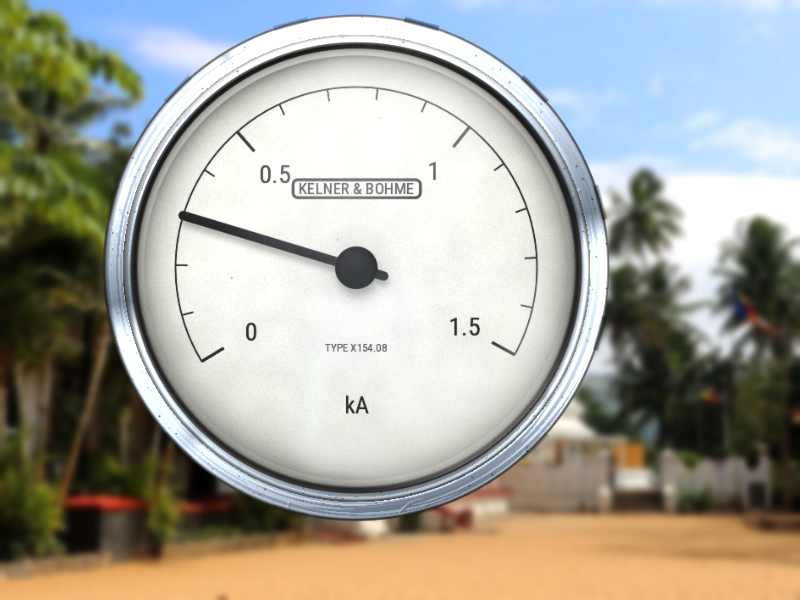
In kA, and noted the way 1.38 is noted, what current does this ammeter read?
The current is 0.3
